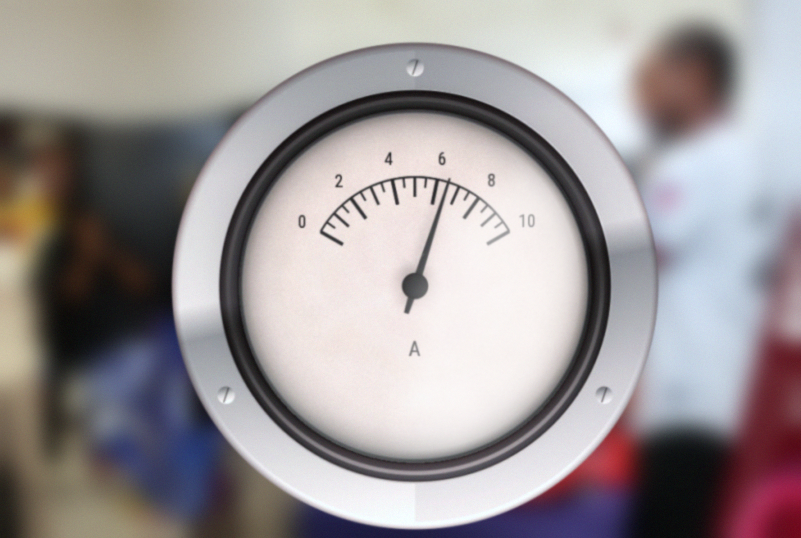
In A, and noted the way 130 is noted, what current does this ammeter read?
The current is 6.5
